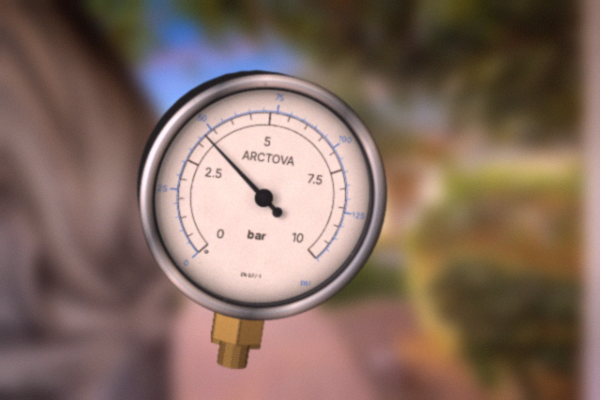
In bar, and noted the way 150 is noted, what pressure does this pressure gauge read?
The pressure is 3.25
